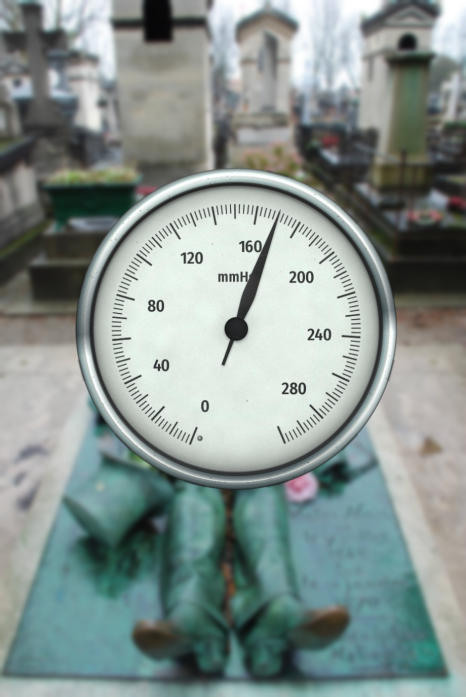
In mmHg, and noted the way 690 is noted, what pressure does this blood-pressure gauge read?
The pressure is 170
